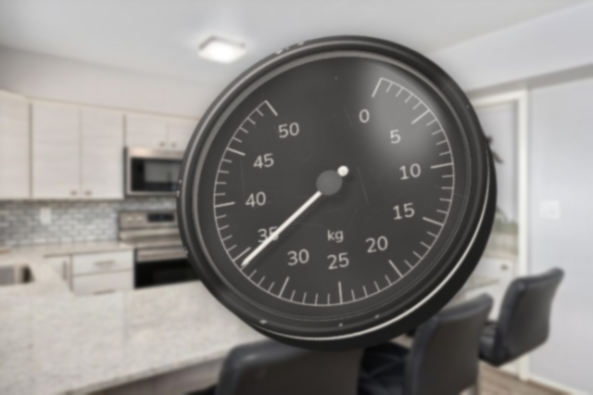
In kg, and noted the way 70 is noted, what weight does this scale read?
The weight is 34
